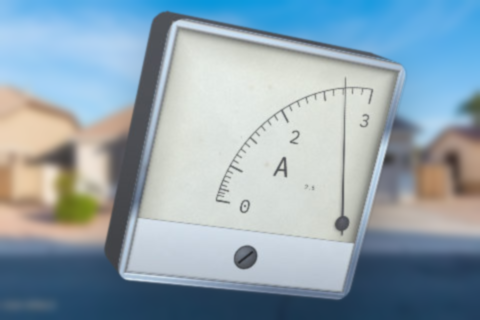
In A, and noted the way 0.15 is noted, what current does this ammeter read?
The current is 2.7
